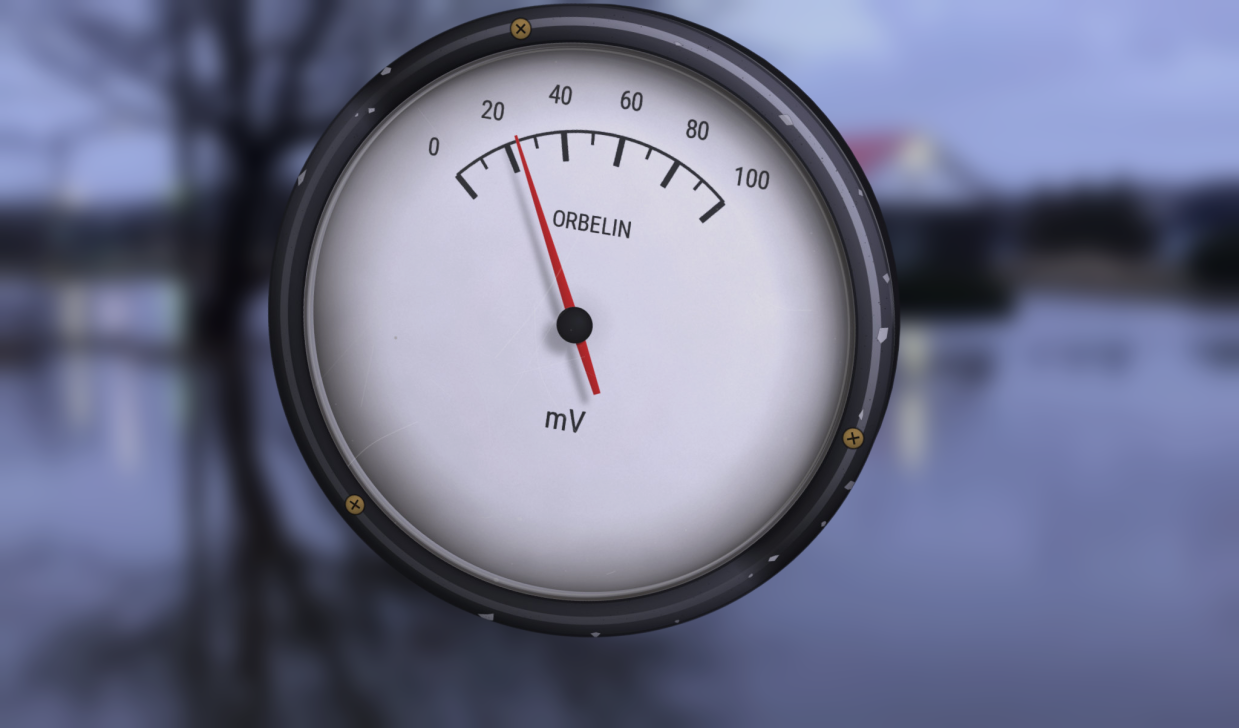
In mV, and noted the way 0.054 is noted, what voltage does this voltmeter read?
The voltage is 25
